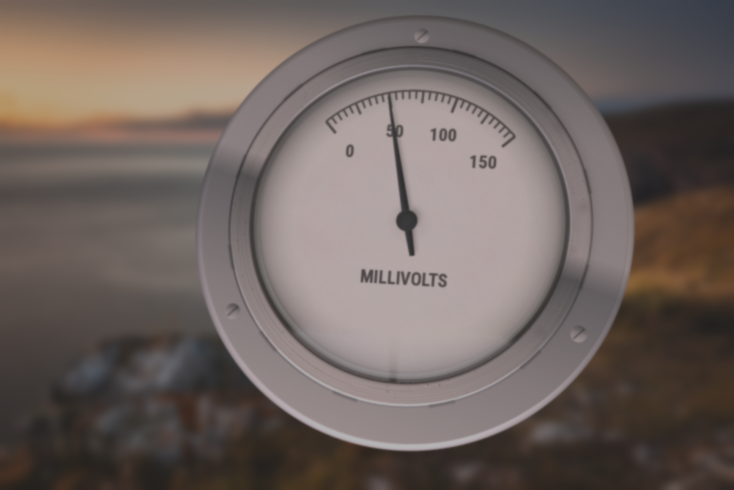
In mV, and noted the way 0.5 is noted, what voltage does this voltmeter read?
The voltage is 50
